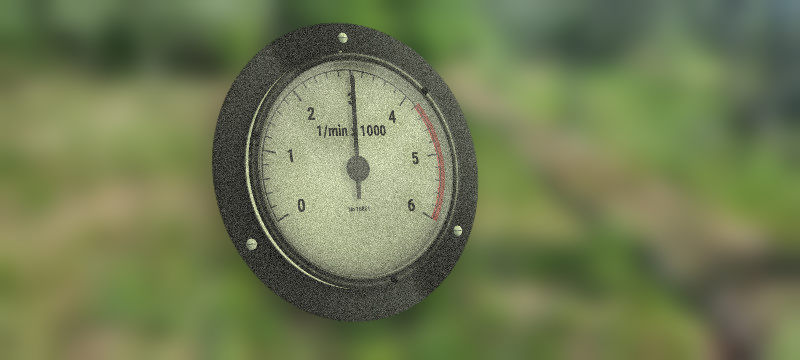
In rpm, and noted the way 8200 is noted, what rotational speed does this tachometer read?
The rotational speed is 3000
